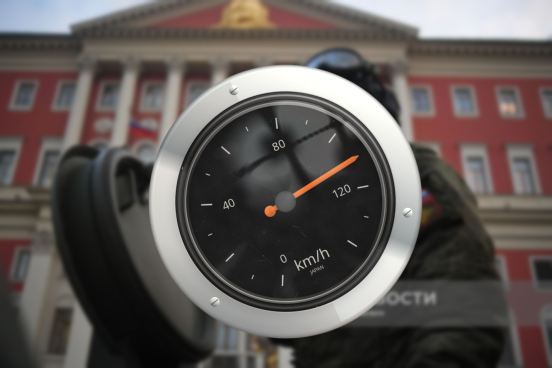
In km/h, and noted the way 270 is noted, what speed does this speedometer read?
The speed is 110
